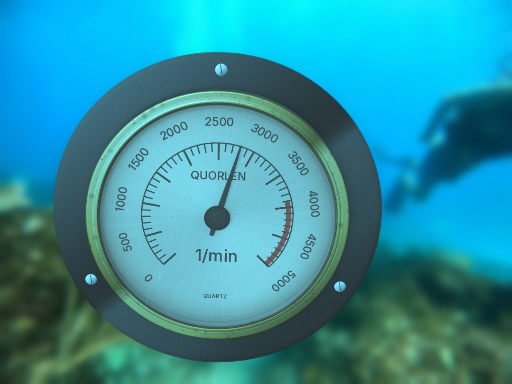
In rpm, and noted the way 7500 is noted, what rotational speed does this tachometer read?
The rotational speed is 2800
